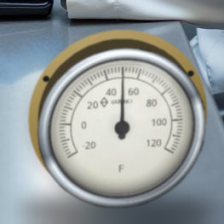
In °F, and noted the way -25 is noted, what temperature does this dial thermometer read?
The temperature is 50
